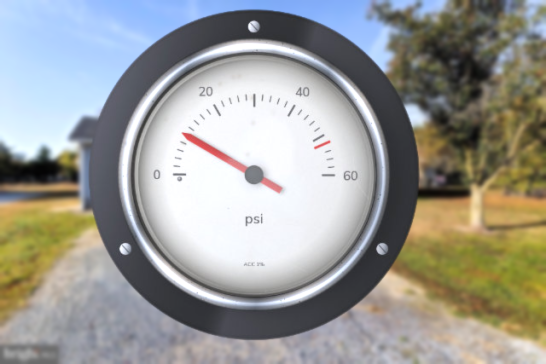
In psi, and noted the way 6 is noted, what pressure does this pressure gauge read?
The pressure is 10
